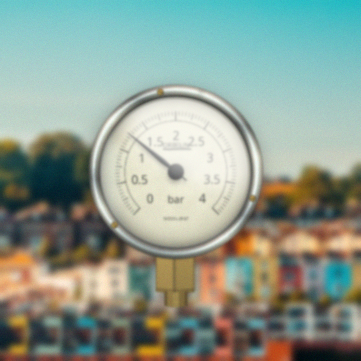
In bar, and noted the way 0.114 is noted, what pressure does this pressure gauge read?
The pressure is 1.25
